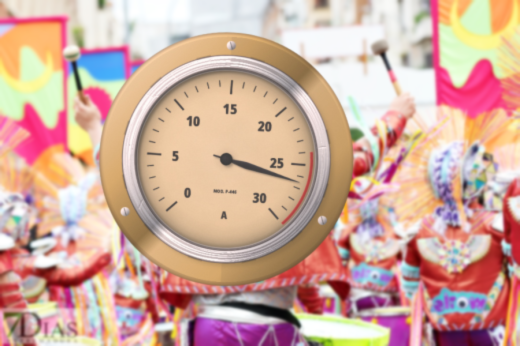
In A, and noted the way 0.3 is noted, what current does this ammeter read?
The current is 26.5
